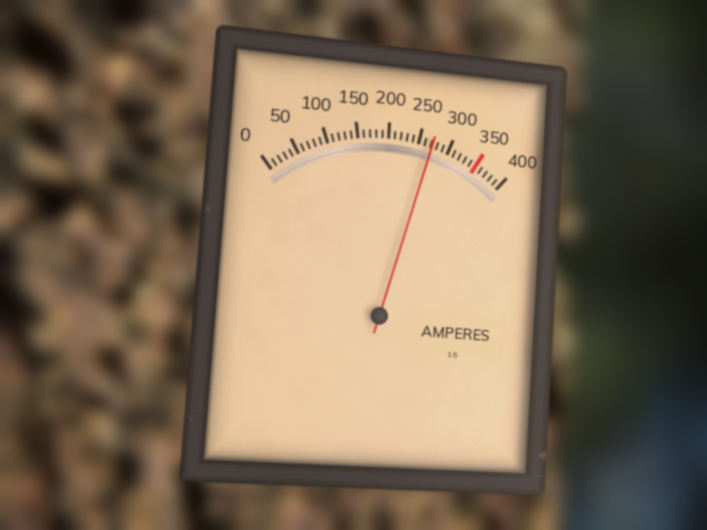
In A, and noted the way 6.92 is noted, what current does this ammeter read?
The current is 270
